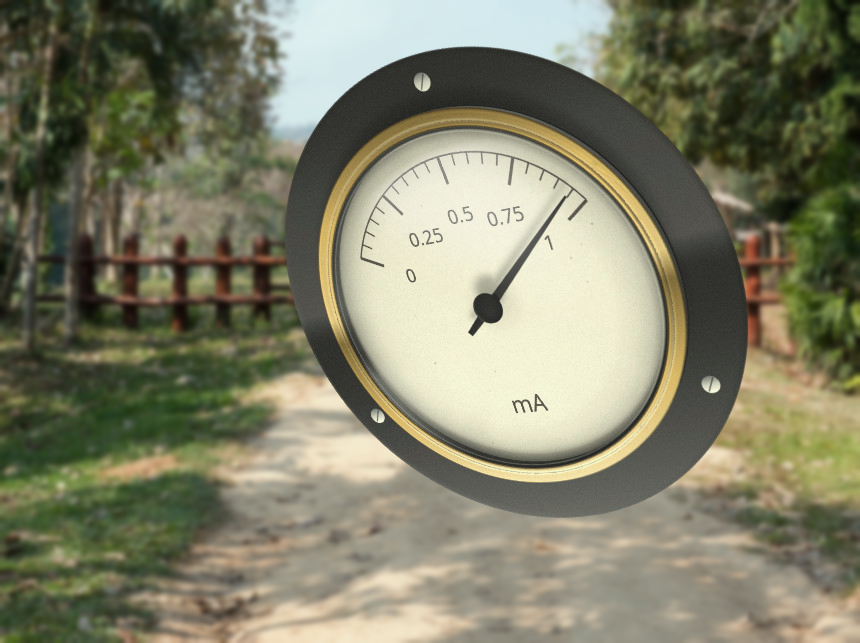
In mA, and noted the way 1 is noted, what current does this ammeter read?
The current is 0.95
